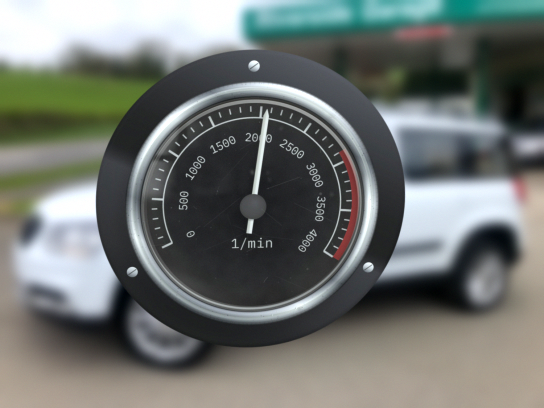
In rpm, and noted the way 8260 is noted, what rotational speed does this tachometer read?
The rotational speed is 2050
